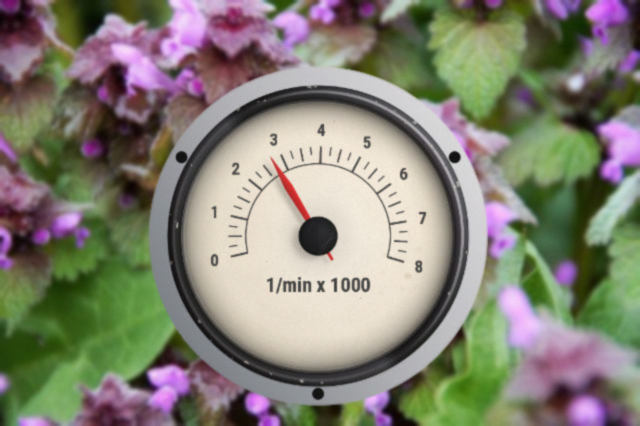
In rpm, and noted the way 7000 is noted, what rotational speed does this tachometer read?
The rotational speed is 2750
